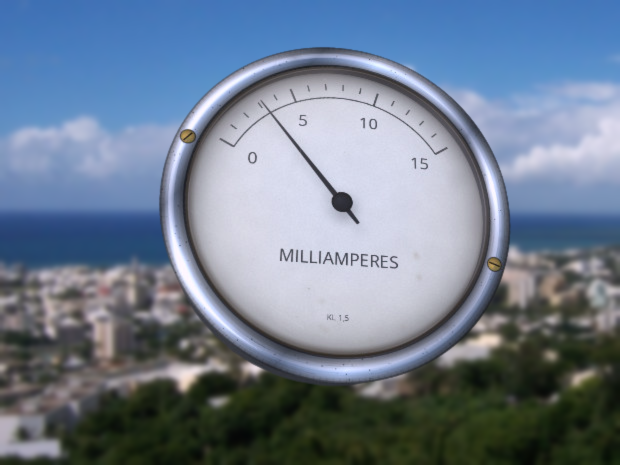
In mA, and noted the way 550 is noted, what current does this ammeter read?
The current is 3
